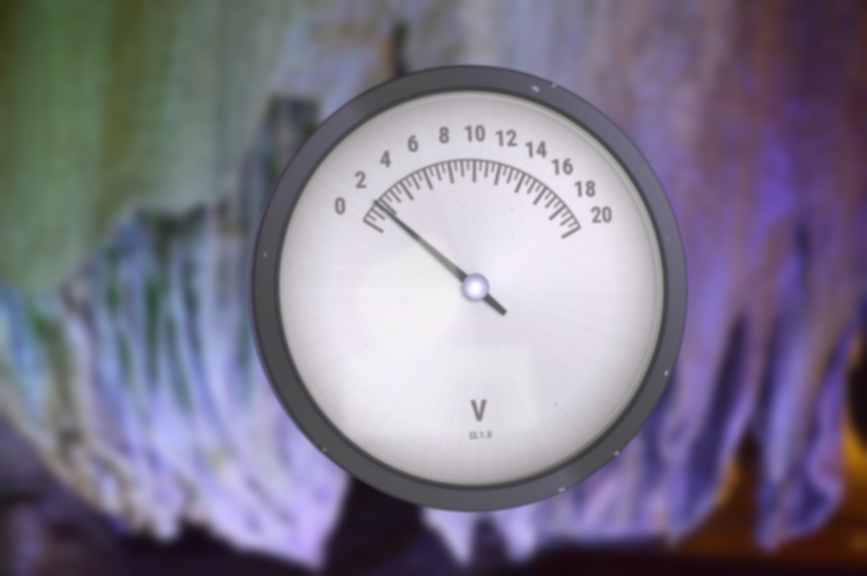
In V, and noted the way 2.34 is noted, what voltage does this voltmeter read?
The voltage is 1.5
